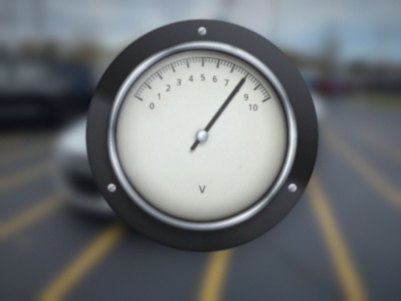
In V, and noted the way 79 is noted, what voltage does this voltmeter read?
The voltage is 8
